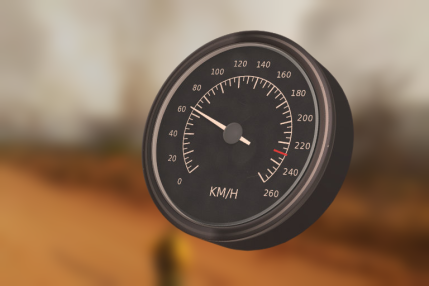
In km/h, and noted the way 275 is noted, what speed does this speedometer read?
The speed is 65
